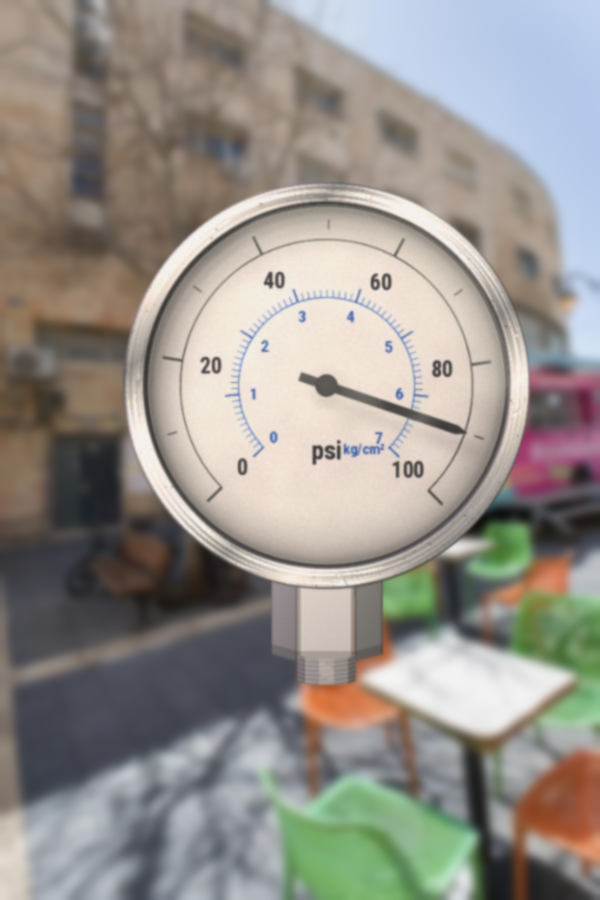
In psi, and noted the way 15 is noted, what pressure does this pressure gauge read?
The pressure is 90
